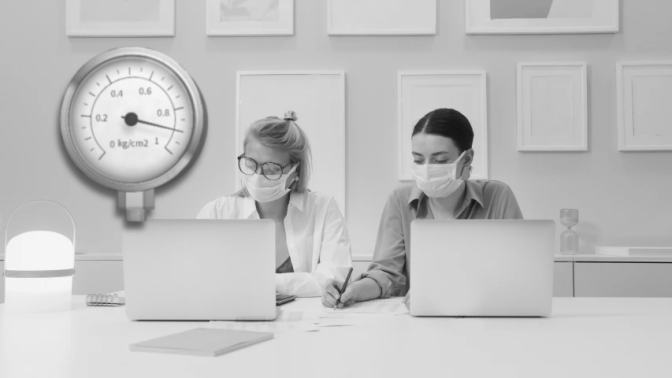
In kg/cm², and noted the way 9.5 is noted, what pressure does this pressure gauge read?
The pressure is 0.9
